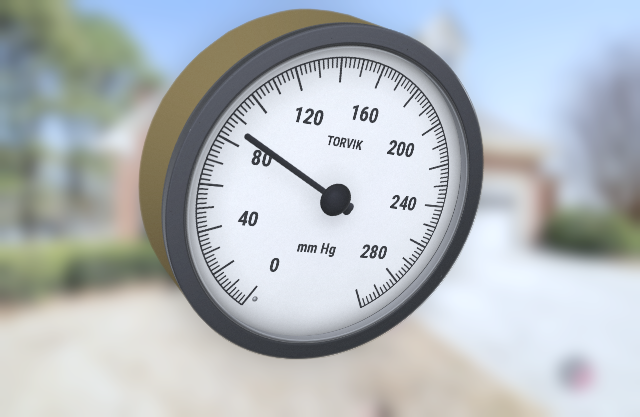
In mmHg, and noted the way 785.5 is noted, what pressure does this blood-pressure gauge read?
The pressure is 86
